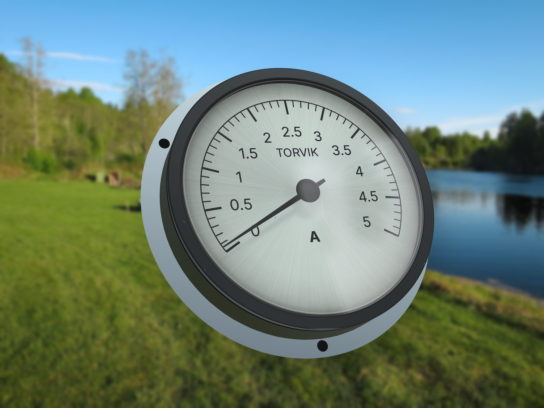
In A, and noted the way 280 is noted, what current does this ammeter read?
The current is 0.05
